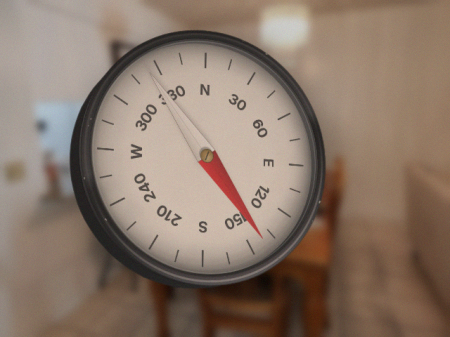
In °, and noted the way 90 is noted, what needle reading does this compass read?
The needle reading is 142.5
